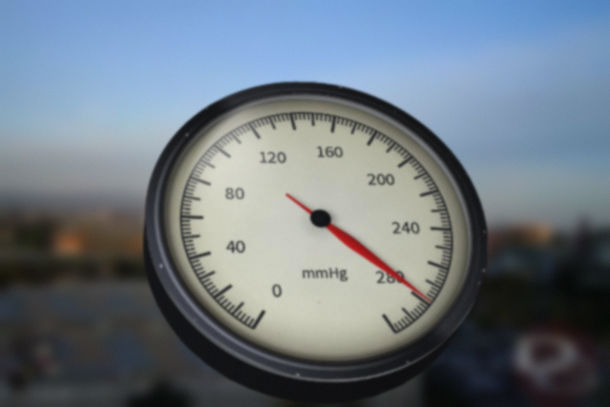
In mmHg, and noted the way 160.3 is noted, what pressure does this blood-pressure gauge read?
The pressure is 280
